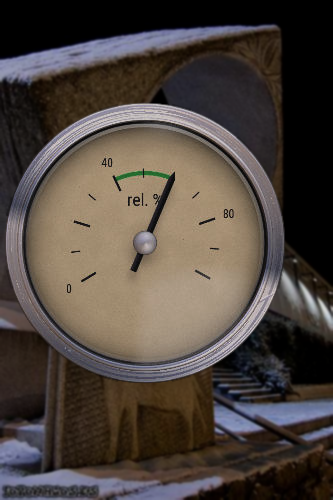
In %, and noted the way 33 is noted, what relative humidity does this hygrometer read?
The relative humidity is 60
